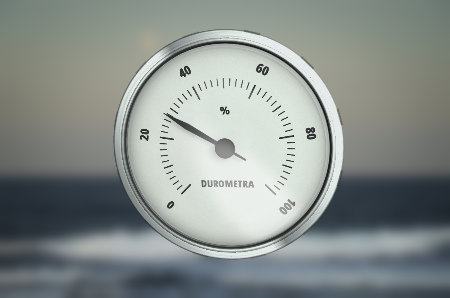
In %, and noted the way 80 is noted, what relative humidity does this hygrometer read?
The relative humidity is 28
